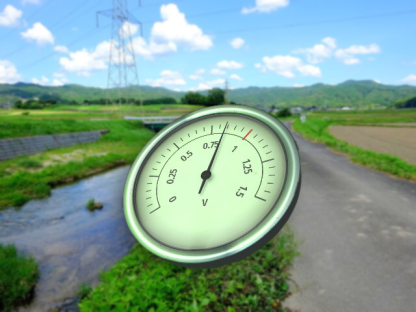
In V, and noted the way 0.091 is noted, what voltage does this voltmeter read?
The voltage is 0.85
